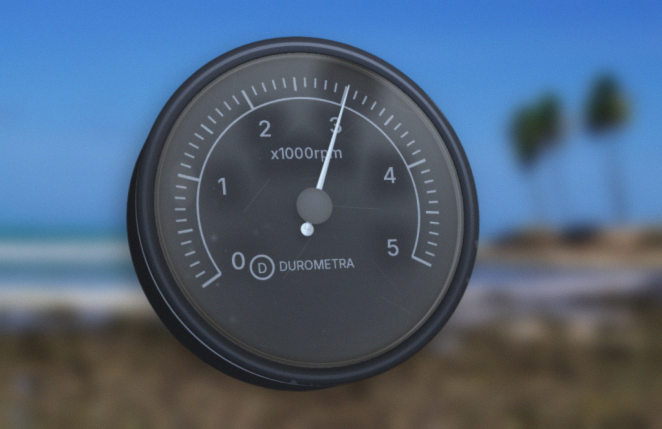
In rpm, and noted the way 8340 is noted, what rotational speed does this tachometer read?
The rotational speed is 3000
